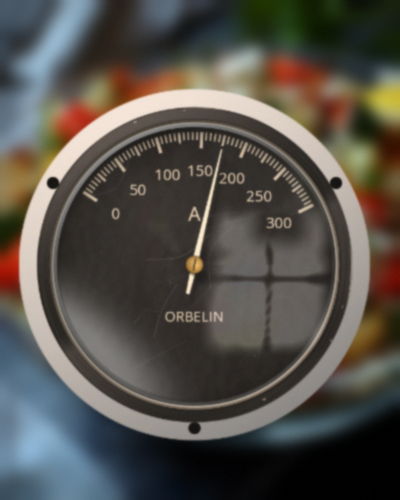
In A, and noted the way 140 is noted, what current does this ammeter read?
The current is 175
